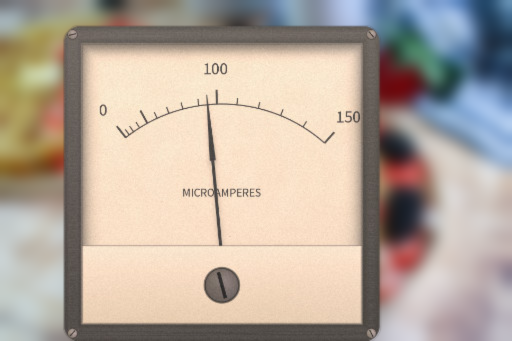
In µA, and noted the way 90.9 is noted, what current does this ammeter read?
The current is 95
